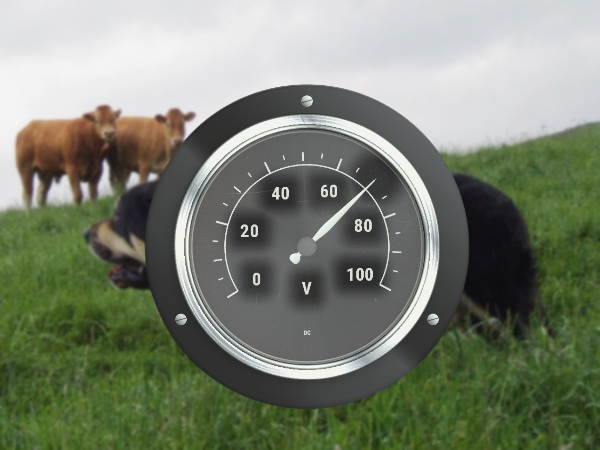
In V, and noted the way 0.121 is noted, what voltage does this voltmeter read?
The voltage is 70
